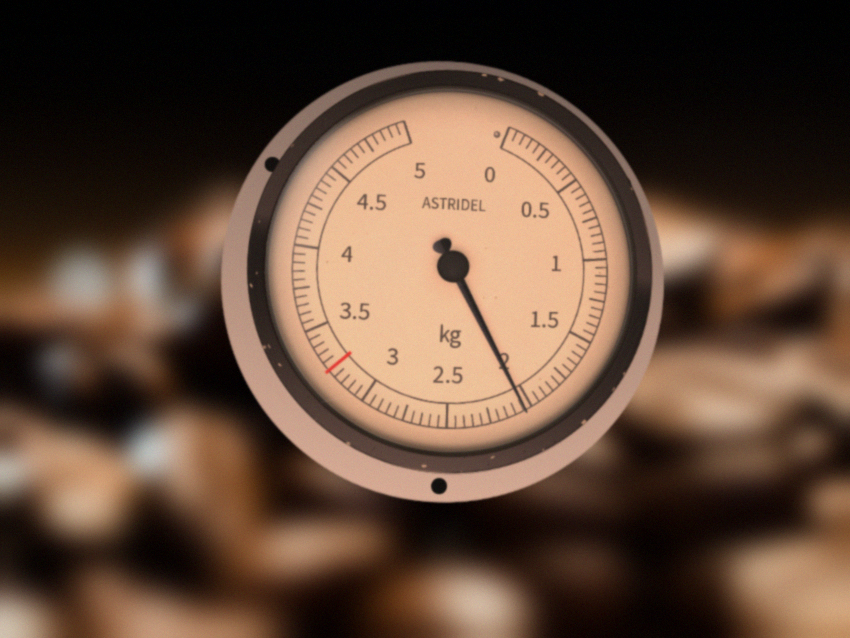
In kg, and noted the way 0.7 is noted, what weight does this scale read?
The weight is 2.05
